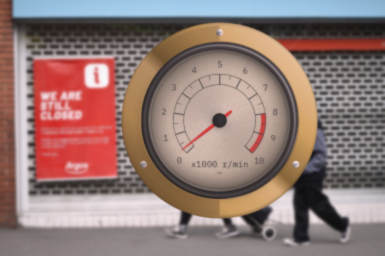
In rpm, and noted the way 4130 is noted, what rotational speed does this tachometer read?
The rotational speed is 250
